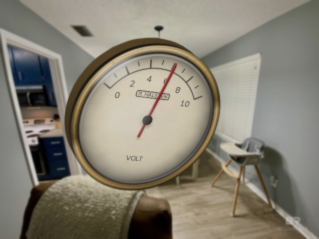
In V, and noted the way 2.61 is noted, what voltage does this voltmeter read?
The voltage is 6
